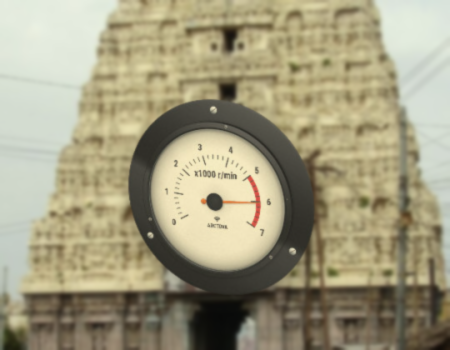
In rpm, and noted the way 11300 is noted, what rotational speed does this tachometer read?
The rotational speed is 6000
